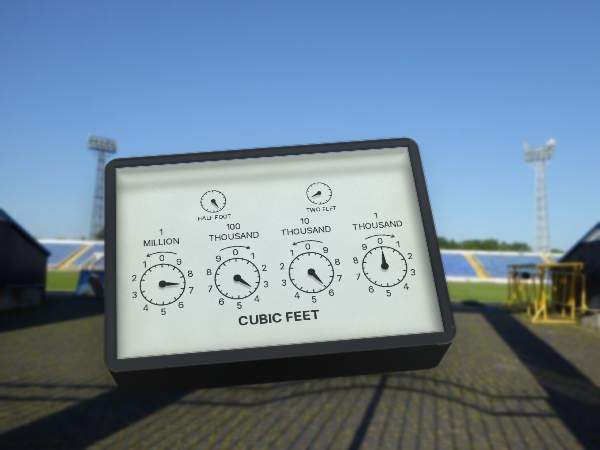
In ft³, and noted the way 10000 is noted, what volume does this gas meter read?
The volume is 736000
